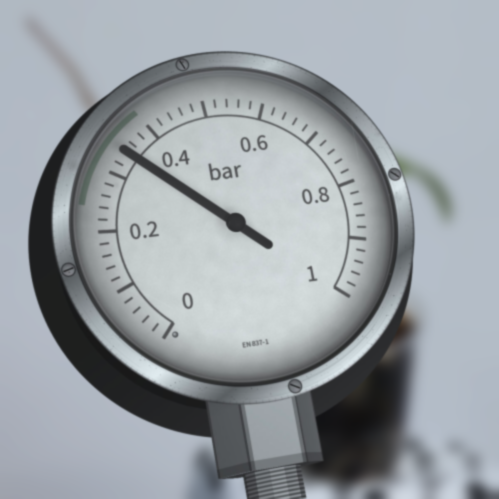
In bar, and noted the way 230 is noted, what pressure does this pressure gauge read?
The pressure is 0.34
